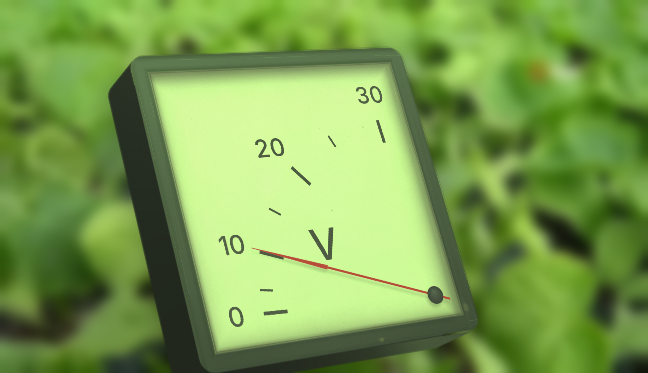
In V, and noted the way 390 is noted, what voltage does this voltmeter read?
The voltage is 10
